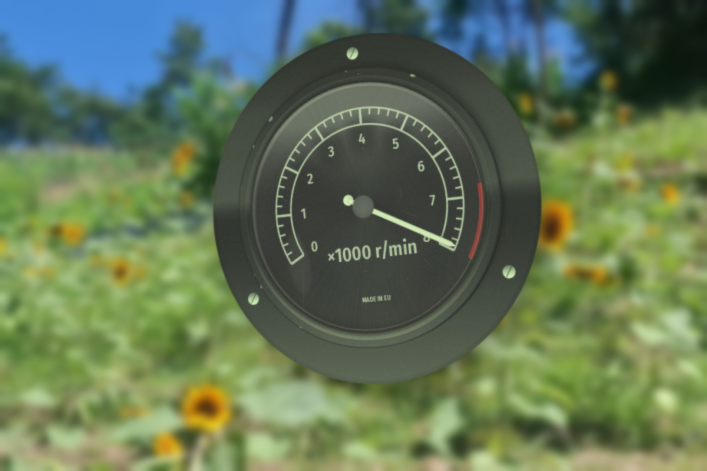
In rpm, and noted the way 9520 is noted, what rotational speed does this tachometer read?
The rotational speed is 7900
